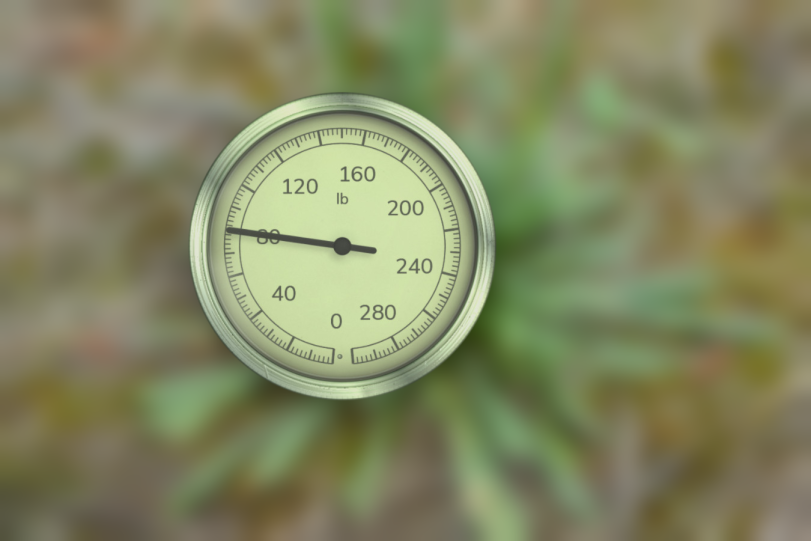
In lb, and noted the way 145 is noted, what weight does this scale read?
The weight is 80
